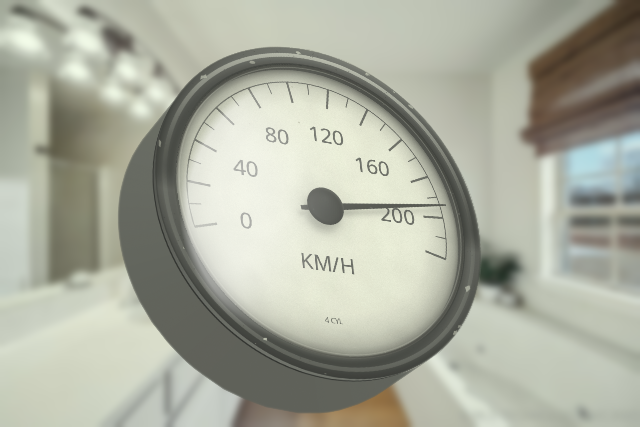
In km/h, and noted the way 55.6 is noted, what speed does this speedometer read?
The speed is 195
